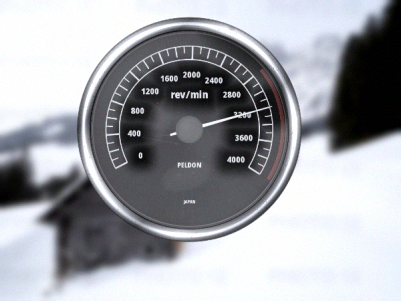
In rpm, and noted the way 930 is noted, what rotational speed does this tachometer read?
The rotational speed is 3200
